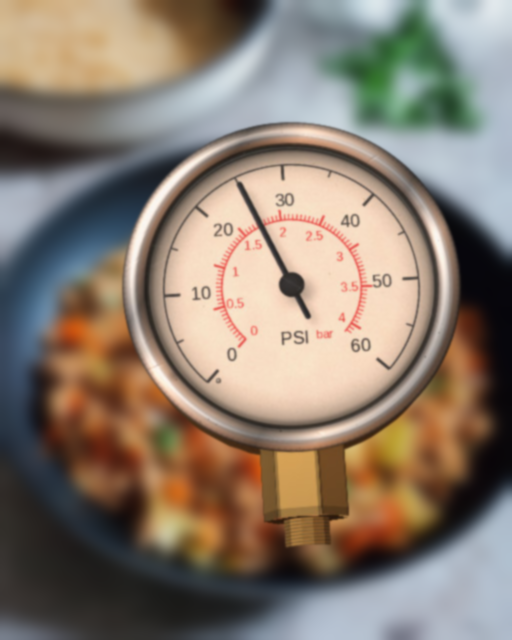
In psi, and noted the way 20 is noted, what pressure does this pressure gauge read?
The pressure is 25
